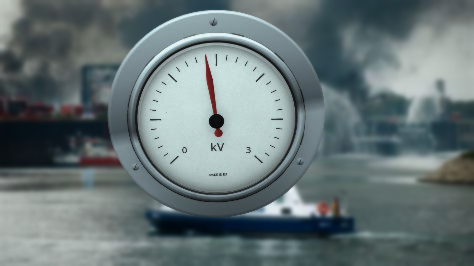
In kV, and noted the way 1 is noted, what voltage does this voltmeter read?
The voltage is 1.4
